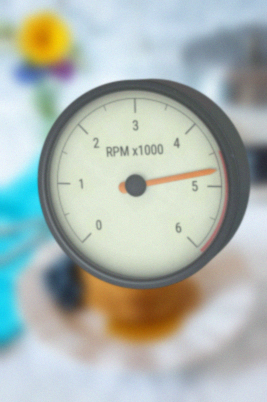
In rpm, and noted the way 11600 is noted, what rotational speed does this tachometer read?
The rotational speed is 4750
